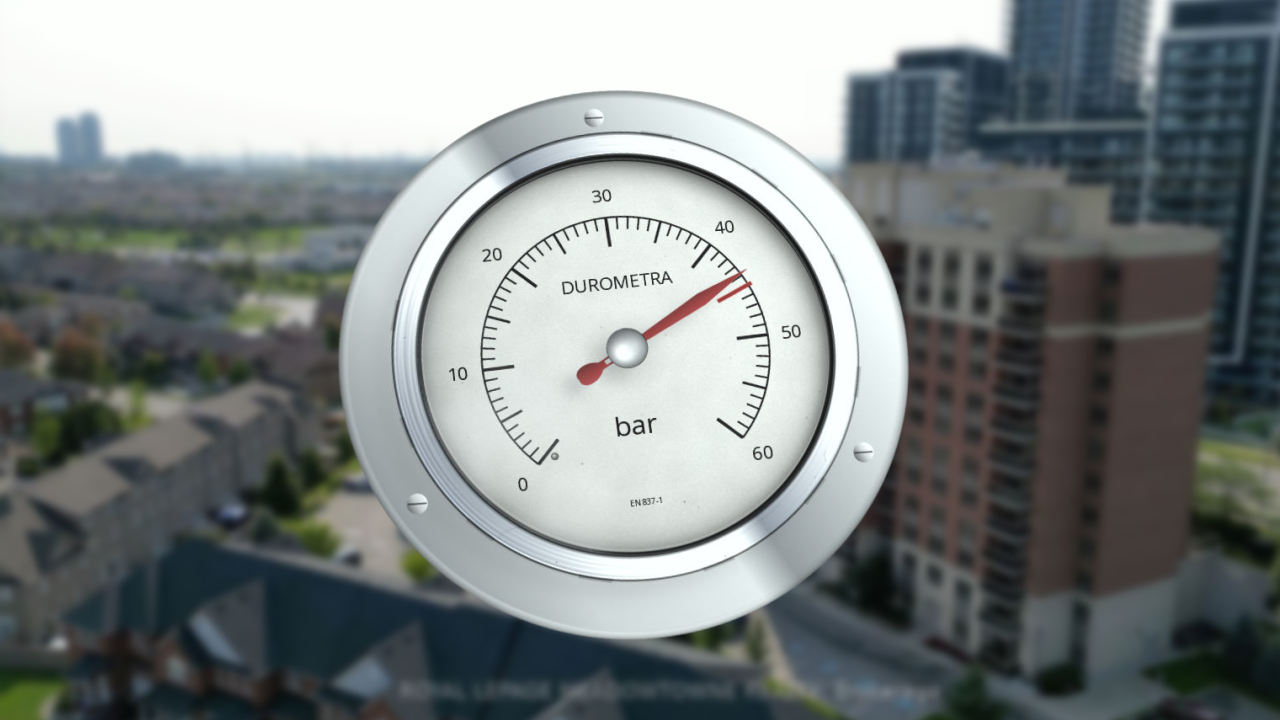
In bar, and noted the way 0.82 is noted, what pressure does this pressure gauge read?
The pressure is 44
